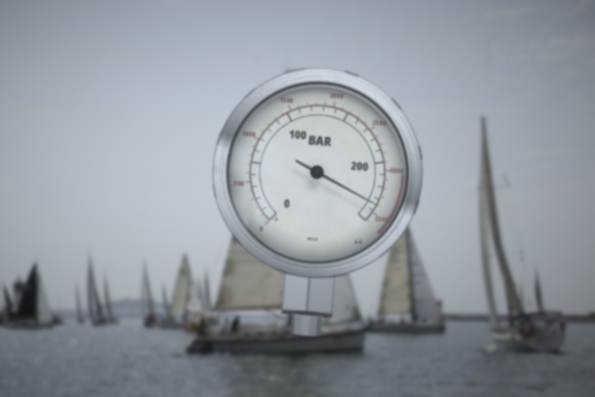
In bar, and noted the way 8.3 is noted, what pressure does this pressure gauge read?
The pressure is 235
